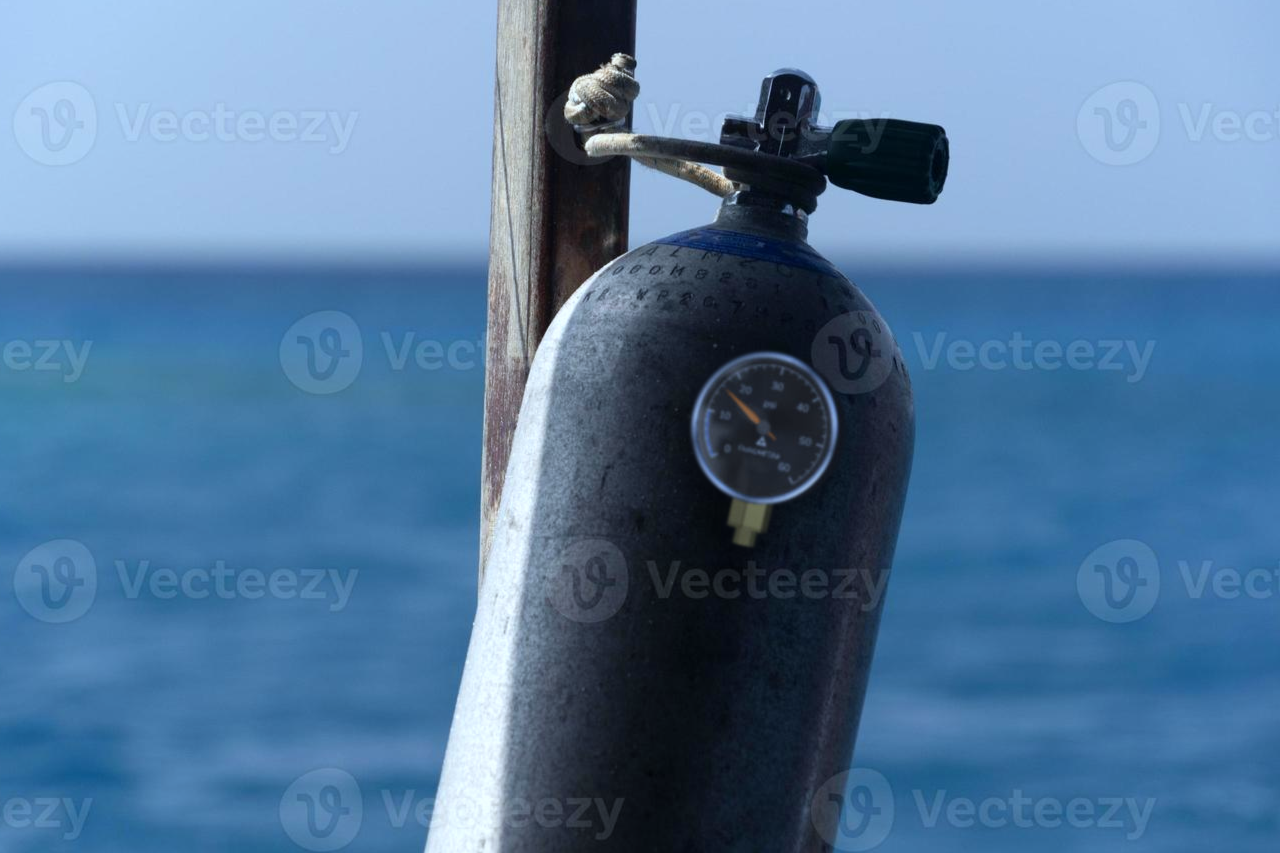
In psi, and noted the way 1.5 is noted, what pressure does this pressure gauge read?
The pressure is 16
